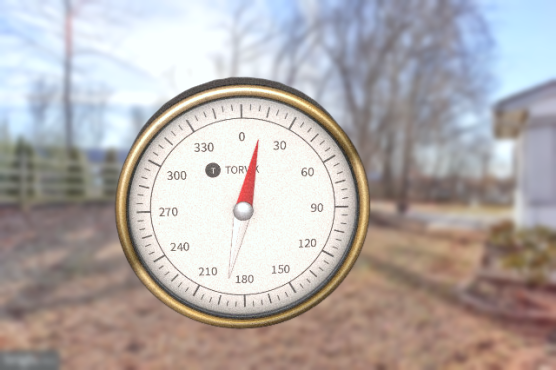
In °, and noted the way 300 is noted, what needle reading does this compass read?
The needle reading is 12.5
